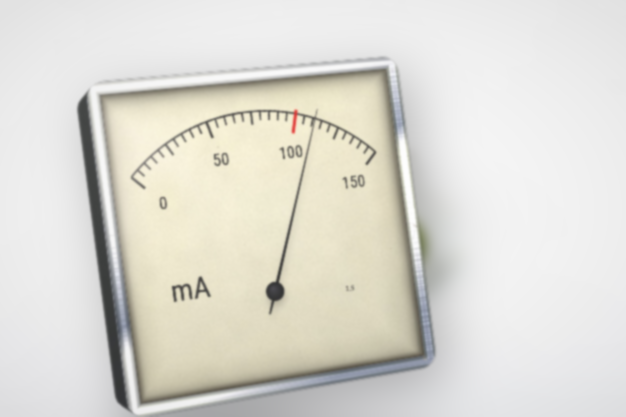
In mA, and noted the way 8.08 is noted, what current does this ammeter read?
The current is 110
